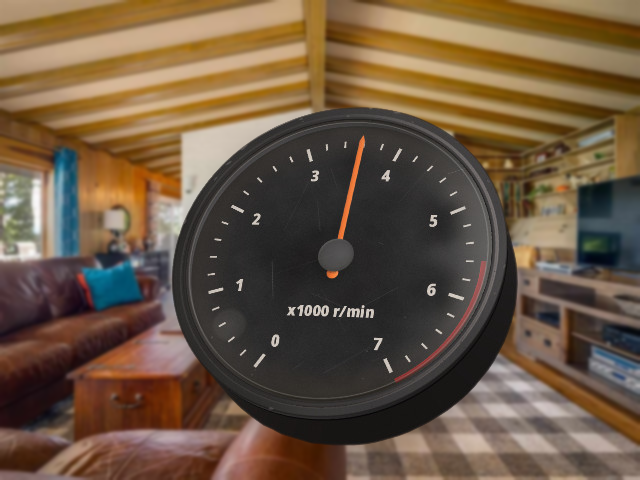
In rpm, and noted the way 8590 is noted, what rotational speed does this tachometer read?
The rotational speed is 3600
